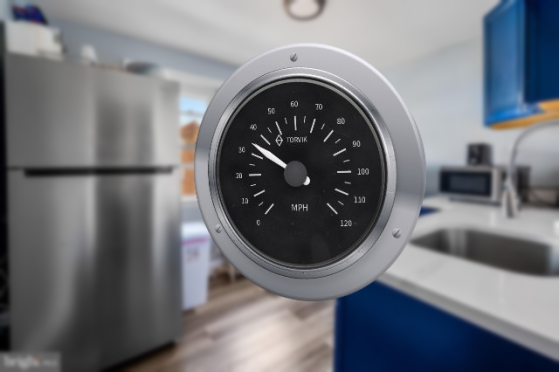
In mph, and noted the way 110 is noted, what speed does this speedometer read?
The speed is 35
